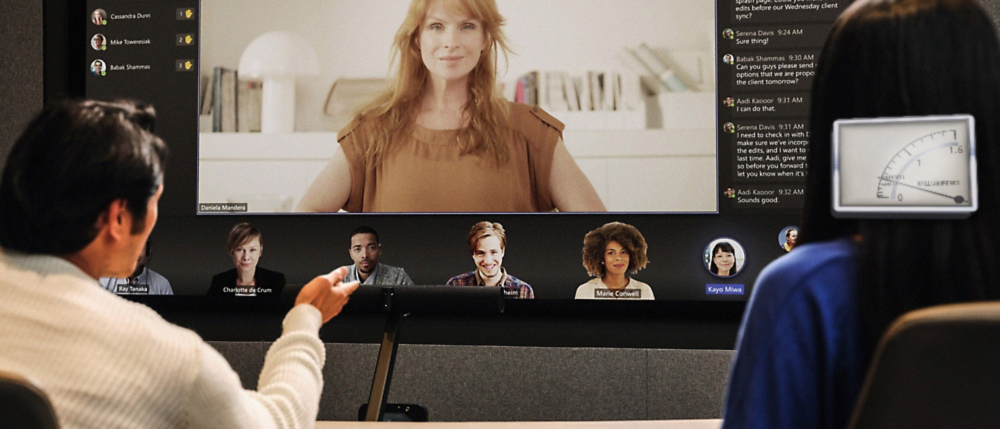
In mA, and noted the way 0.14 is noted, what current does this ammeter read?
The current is 0.5
